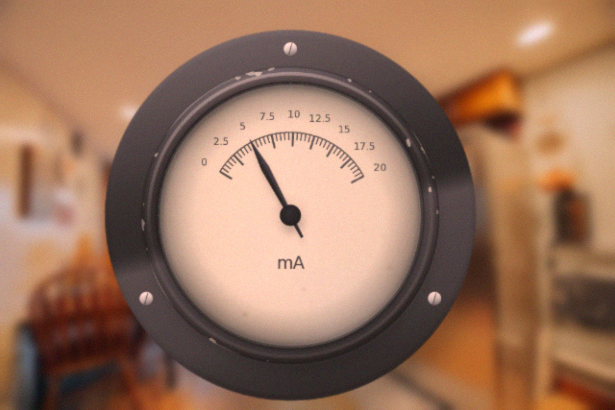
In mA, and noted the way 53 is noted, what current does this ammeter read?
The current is 5
